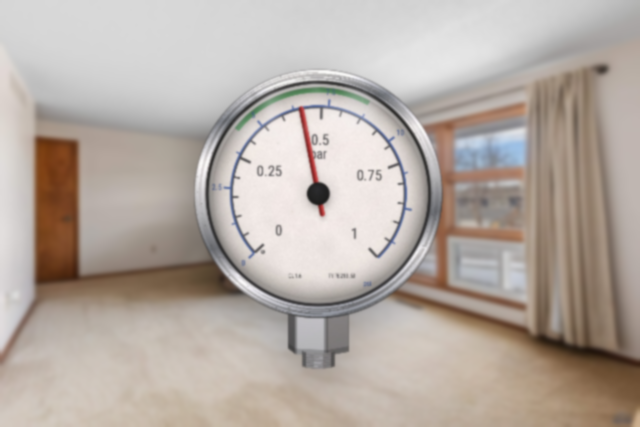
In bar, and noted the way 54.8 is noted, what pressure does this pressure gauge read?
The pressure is 0.45
